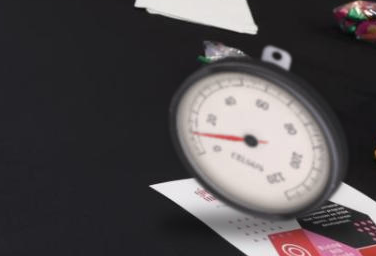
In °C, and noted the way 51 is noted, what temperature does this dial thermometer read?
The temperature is 10
